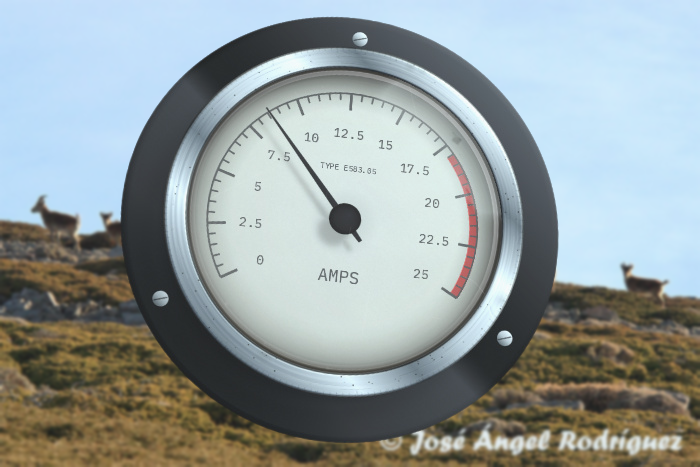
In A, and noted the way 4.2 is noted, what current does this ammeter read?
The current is 8.5
